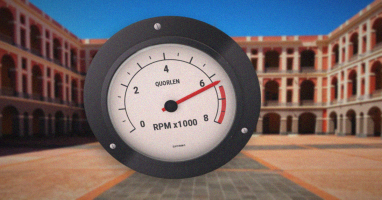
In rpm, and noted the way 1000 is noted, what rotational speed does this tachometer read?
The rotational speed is 6250
